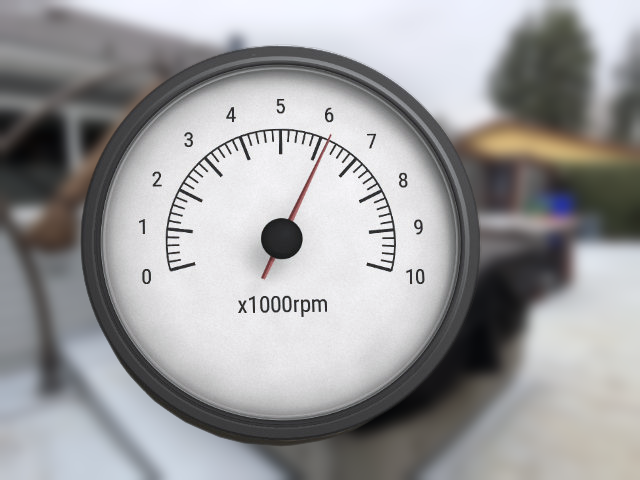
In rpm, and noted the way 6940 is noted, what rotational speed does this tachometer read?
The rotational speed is 6200
